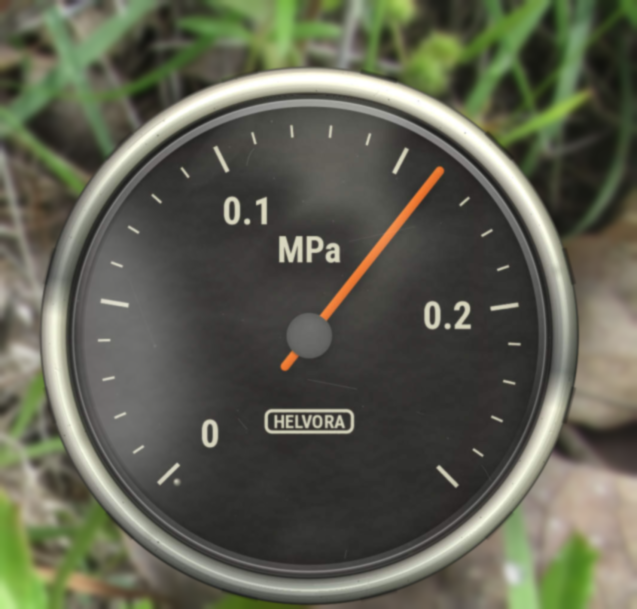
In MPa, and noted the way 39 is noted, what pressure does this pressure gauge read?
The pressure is 0.16
